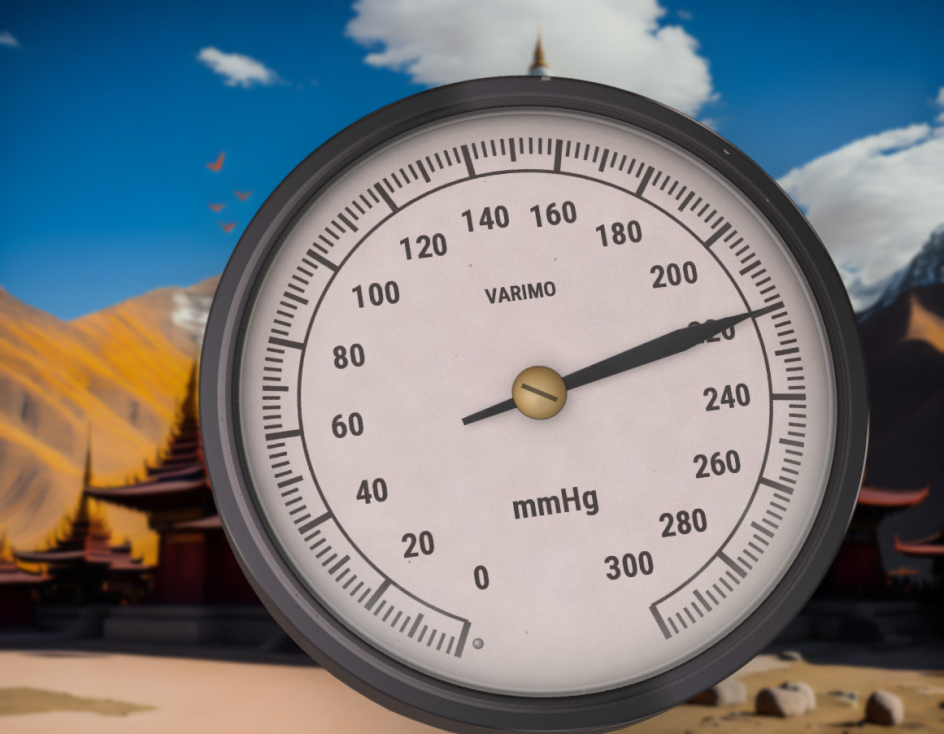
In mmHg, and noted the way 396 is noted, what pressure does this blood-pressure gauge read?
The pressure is 220
